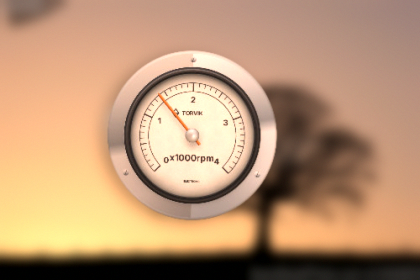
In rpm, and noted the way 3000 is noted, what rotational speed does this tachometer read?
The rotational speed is 1400
